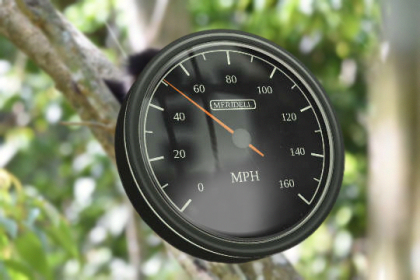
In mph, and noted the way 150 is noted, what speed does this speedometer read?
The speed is 50
